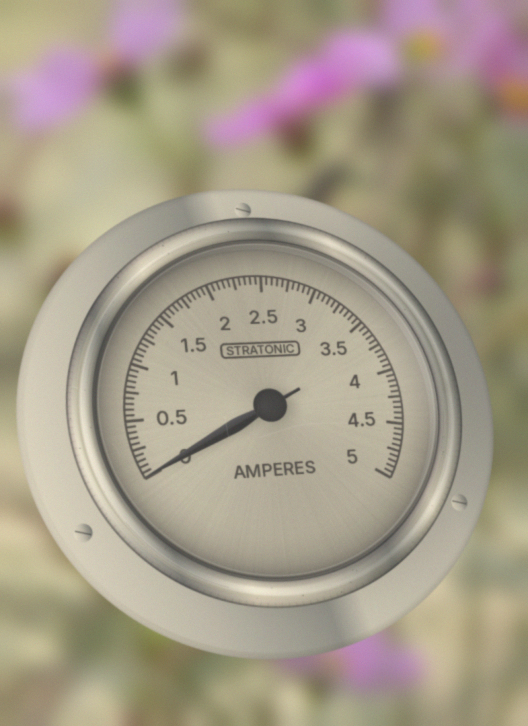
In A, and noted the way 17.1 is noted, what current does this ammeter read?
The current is 0
